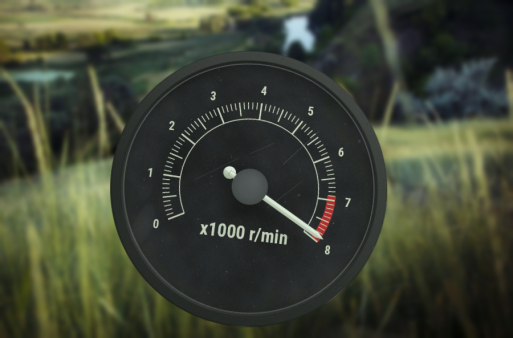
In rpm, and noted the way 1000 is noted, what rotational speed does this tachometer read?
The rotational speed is 7900
